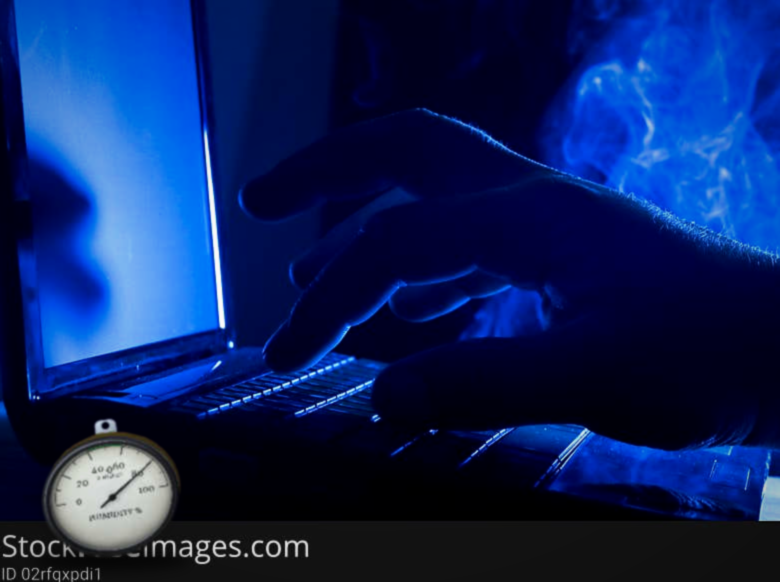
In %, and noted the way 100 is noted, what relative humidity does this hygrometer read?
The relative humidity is 80
